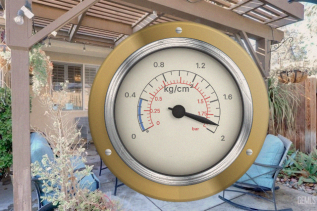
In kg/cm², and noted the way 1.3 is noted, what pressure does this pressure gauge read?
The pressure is 1.9
